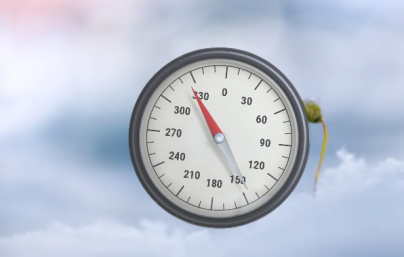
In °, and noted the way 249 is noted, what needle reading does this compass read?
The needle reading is 325
